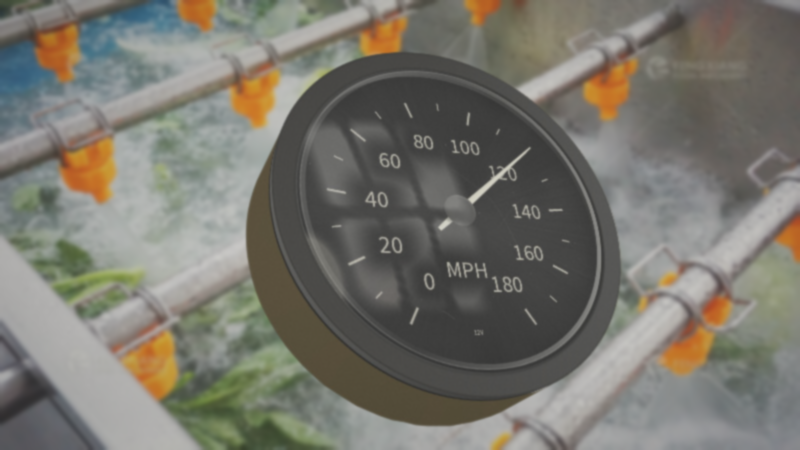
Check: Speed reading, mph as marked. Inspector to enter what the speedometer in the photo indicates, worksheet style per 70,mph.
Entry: 120,mph
